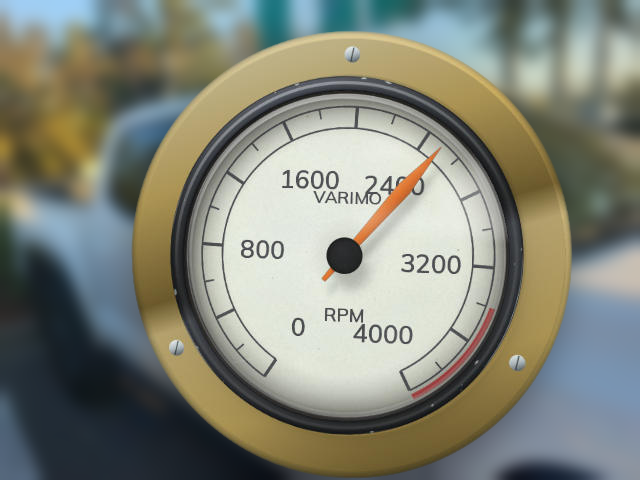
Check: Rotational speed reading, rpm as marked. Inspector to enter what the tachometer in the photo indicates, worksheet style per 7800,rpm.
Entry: 2500,rpm
